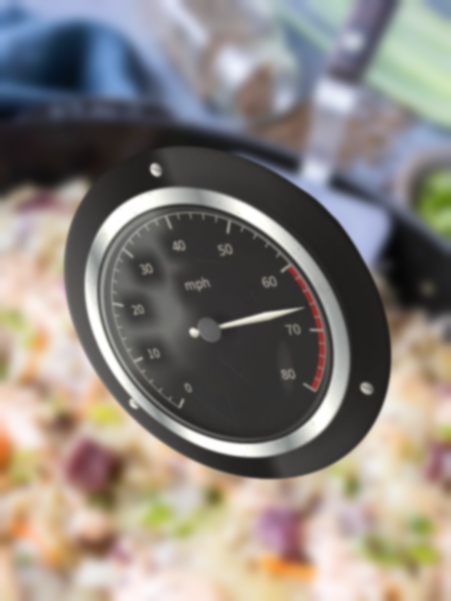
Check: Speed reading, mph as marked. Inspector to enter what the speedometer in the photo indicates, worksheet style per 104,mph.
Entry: 66,mph
